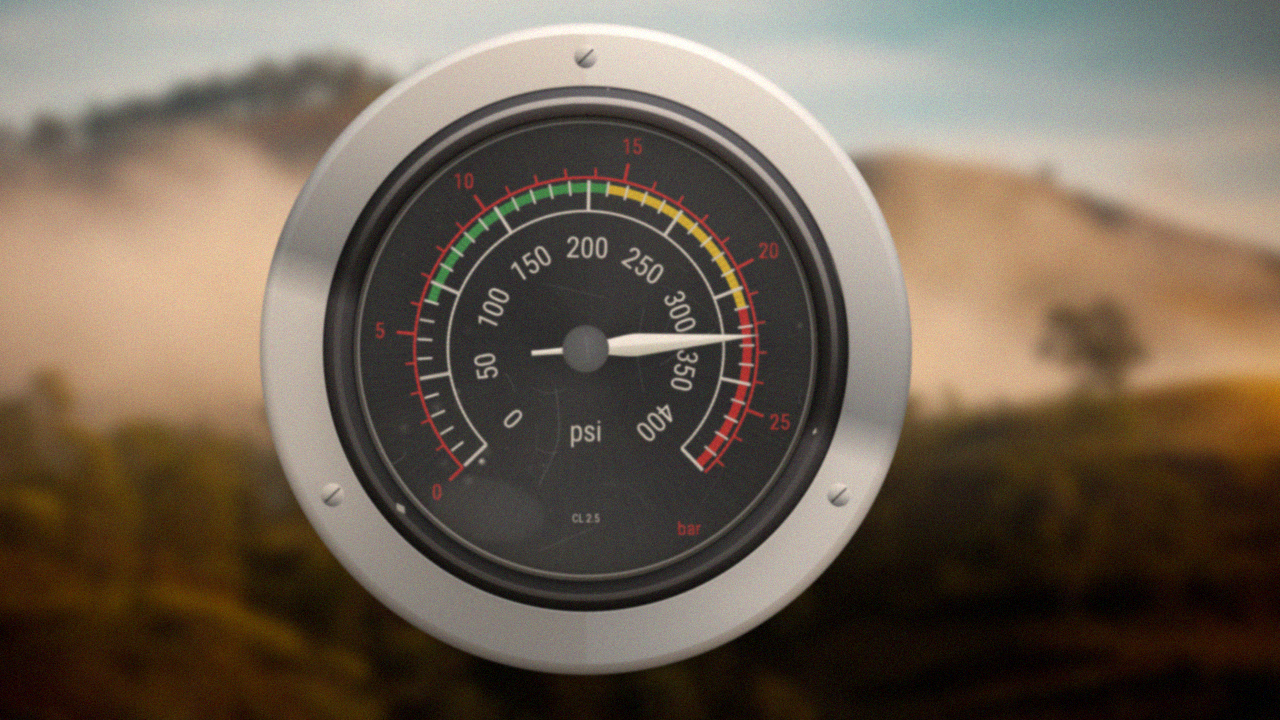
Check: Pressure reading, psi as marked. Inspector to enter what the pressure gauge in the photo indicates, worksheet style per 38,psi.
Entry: 325,psi
